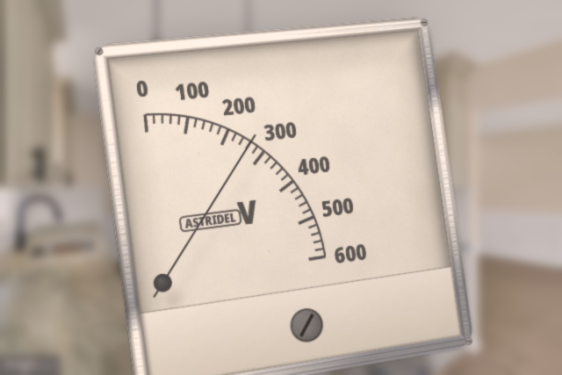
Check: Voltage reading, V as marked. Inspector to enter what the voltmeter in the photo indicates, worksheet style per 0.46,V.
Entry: 260,V
